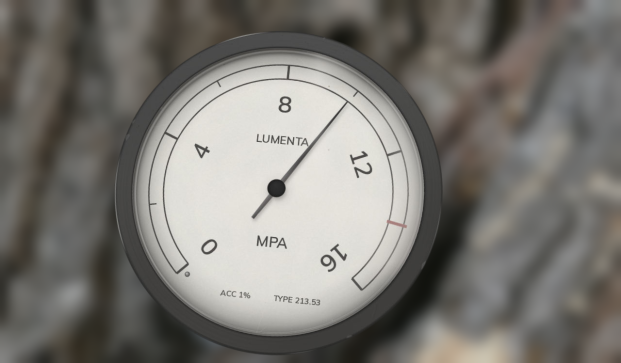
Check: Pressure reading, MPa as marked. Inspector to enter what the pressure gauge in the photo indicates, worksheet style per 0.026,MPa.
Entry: 10,MPa
